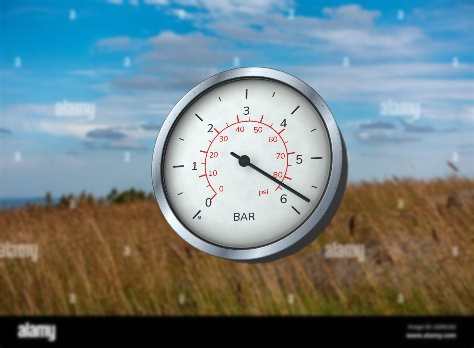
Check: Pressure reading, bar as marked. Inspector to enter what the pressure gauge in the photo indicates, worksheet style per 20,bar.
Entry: 5.75,bar
